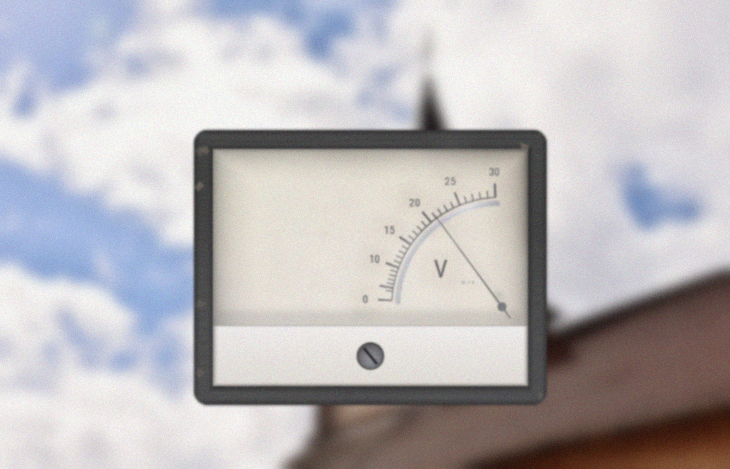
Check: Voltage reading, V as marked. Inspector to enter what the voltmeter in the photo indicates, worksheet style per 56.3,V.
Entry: 21,V
